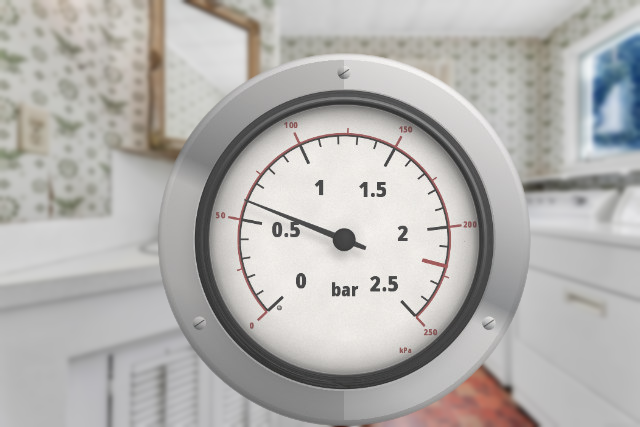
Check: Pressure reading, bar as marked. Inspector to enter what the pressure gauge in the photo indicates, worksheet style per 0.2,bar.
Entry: 0.6,bar
